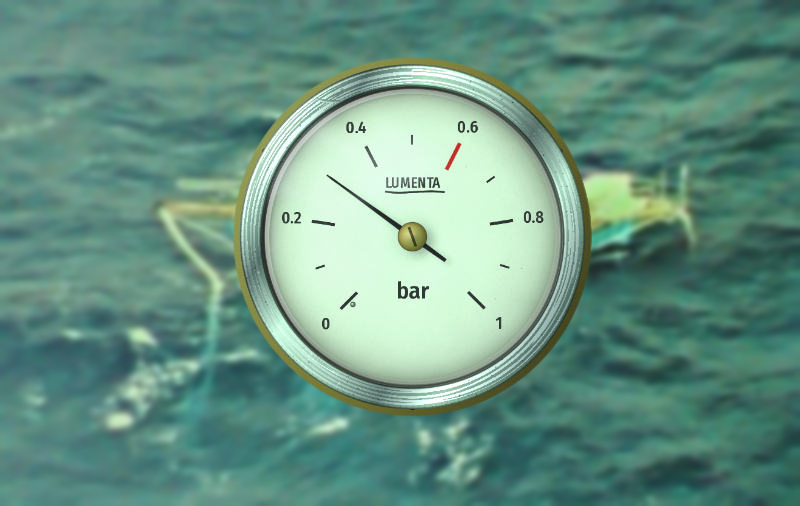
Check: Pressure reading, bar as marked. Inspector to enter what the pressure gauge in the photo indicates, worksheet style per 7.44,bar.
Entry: 0.3,bar
